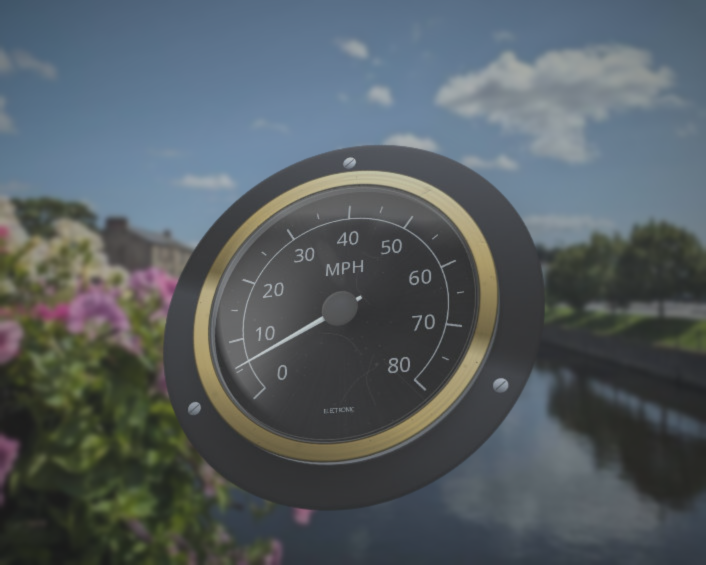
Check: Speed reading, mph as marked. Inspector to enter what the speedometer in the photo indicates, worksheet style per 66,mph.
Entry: 5,mph
